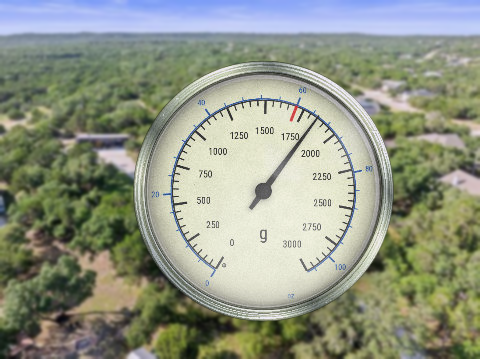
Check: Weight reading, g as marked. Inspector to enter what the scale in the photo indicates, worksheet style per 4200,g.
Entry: 1850,g
